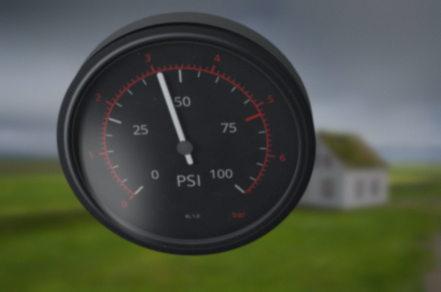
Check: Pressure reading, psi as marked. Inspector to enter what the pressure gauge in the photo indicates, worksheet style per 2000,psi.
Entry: 45,psi
